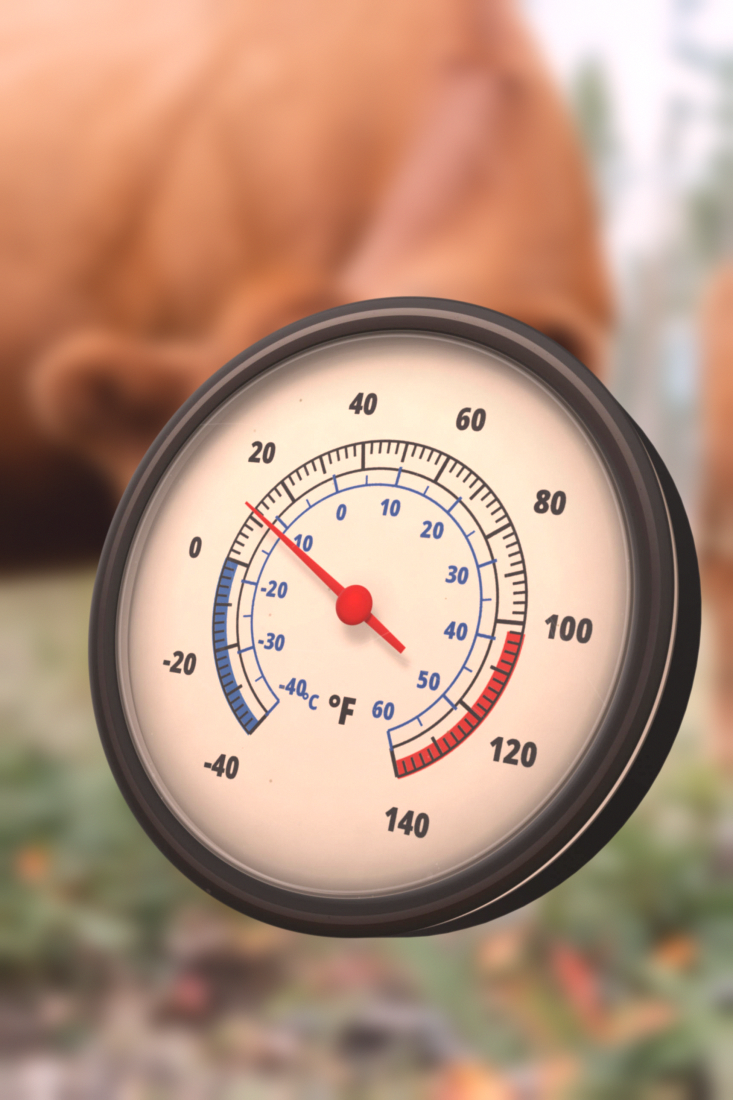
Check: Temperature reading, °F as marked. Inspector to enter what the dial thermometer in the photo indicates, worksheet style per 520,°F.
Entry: 12,°F
